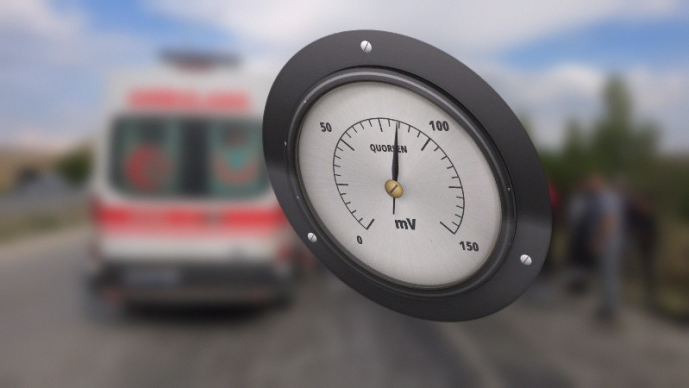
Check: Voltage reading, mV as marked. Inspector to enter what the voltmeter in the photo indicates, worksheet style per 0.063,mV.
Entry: 85,mV
